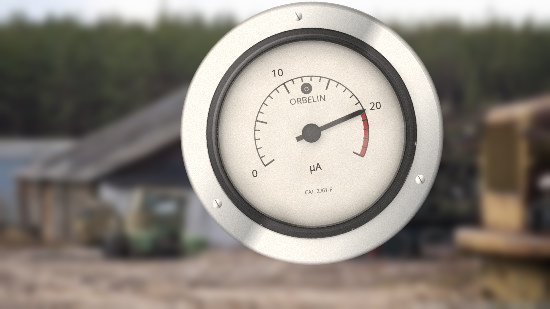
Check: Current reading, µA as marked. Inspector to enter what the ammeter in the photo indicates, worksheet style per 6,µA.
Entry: 20,µA
